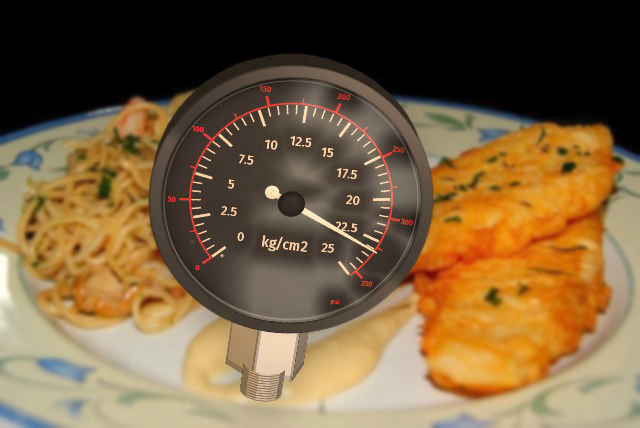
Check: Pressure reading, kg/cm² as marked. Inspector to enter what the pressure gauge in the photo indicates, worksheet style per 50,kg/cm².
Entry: 23,kg/cm²
